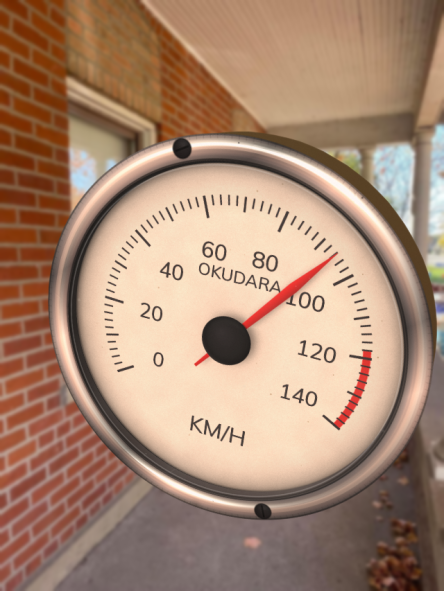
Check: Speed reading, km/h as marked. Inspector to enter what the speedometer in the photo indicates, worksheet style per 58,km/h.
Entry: 94,km/h
